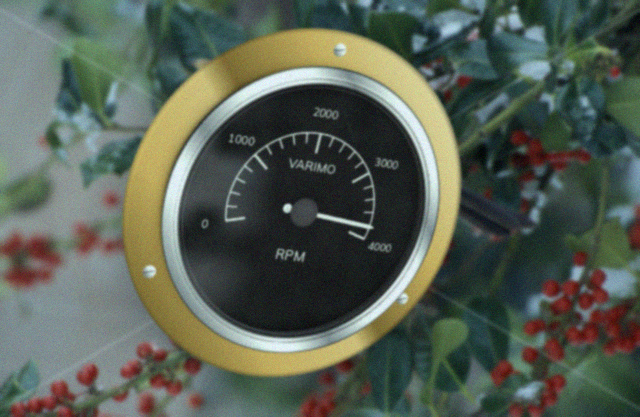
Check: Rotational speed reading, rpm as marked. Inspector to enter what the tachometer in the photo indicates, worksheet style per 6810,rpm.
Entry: 3800,rpm
